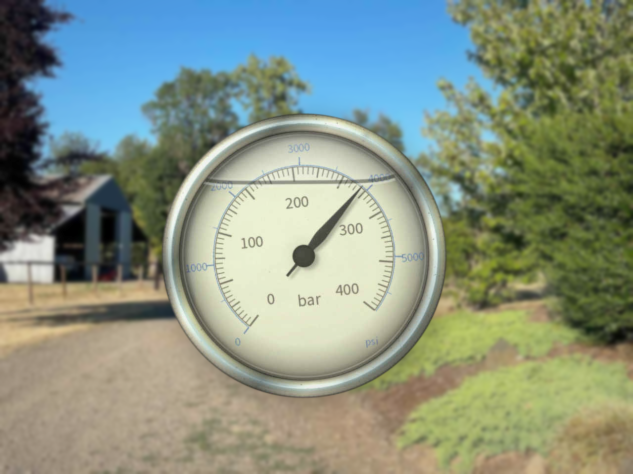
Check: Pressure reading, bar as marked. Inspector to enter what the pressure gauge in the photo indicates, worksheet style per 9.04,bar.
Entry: 270,bar
